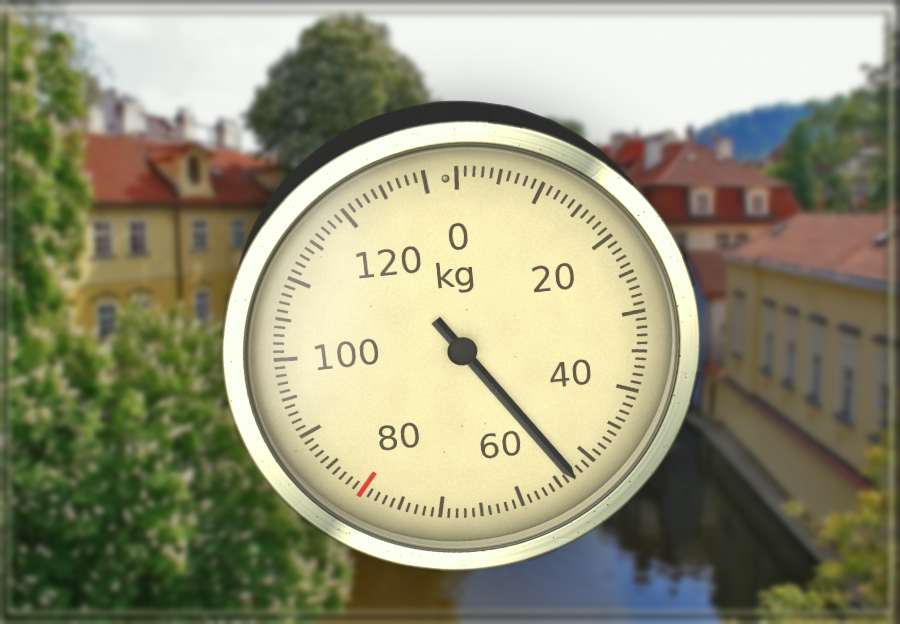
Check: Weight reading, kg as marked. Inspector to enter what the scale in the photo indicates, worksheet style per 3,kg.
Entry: 53,kg
